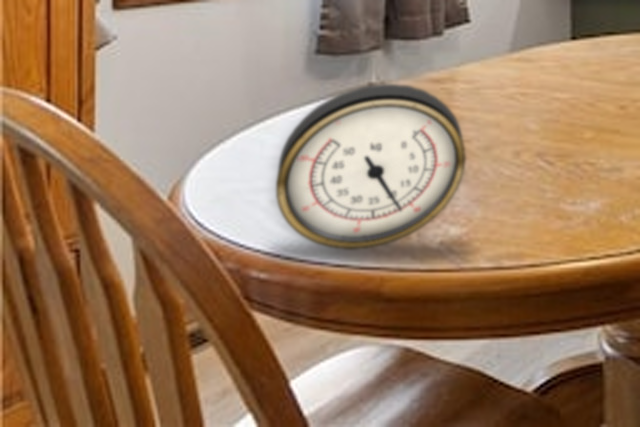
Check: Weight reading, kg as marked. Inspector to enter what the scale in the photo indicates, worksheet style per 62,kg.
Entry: 20,kg
